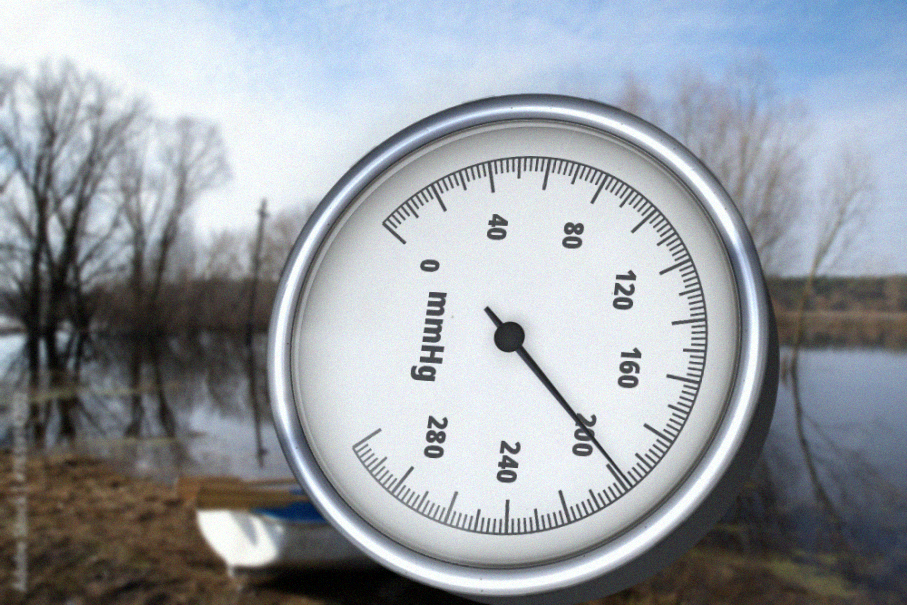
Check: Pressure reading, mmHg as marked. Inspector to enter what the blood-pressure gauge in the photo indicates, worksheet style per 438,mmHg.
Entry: 198,mmHg
